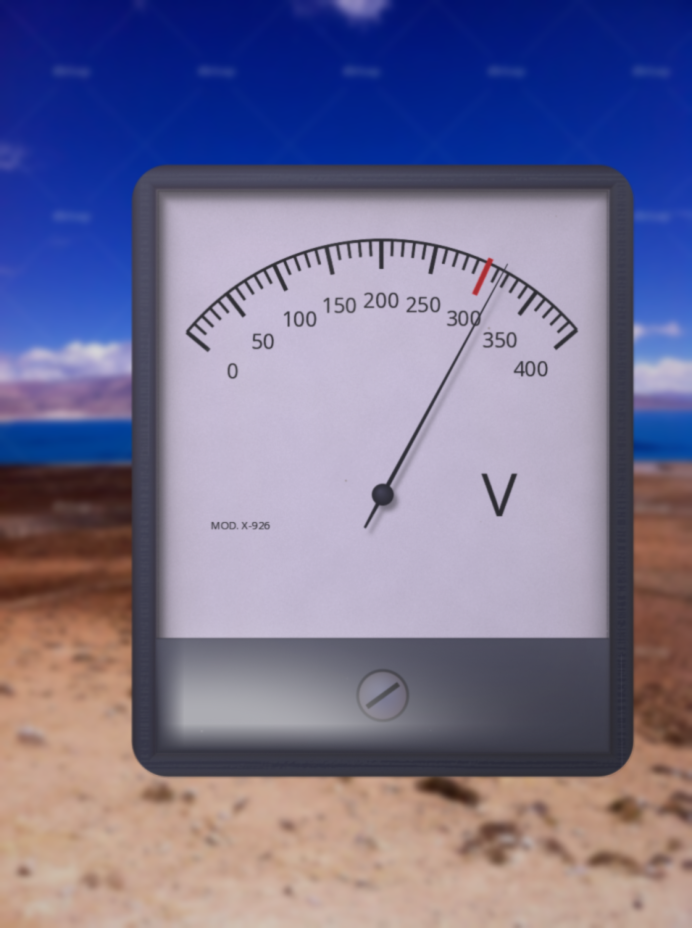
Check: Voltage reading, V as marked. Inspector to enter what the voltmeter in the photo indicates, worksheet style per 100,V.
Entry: 315,V
